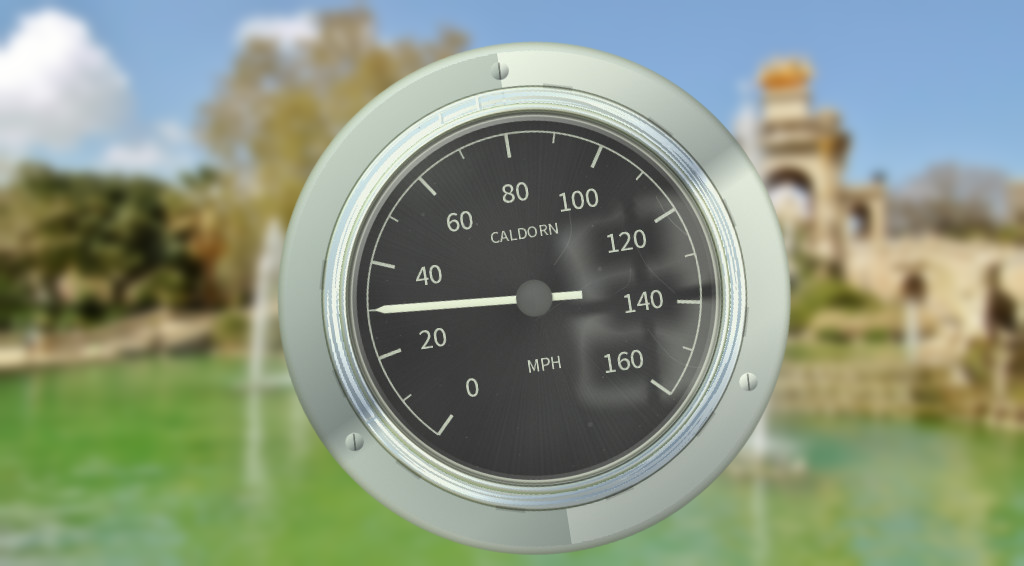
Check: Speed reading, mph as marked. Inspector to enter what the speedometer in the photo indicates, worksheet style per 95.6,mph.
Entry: 30,mph
